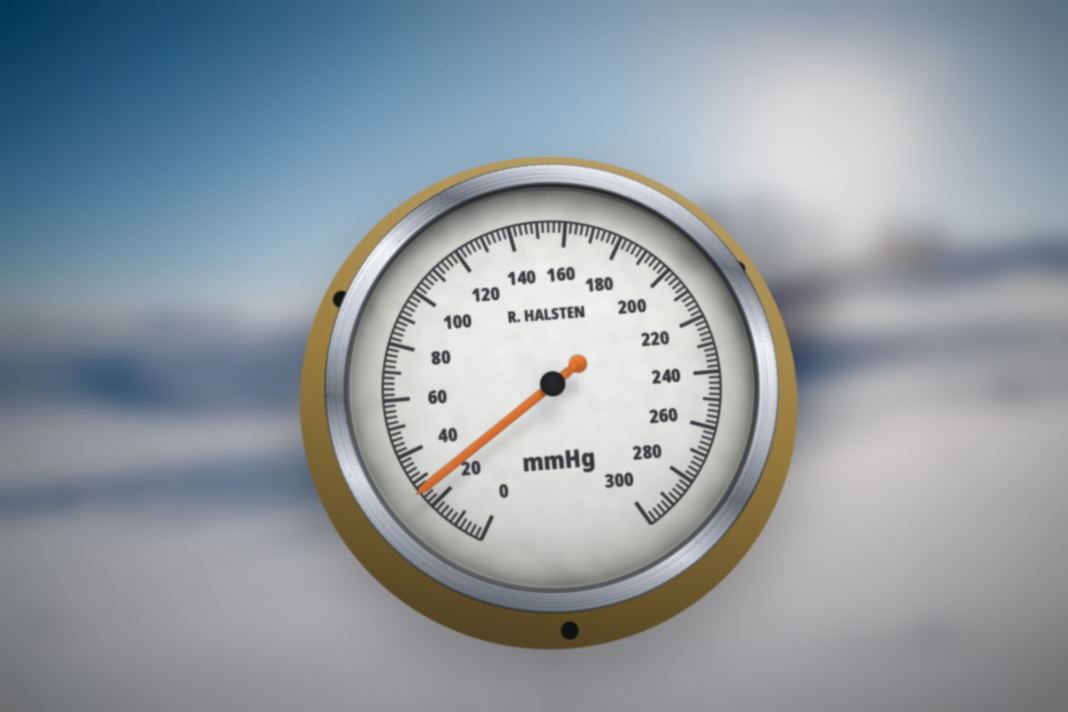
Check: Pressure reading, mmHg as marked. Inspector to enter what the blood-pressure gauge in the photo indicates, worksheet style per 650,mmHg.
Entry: 26,mmHg
